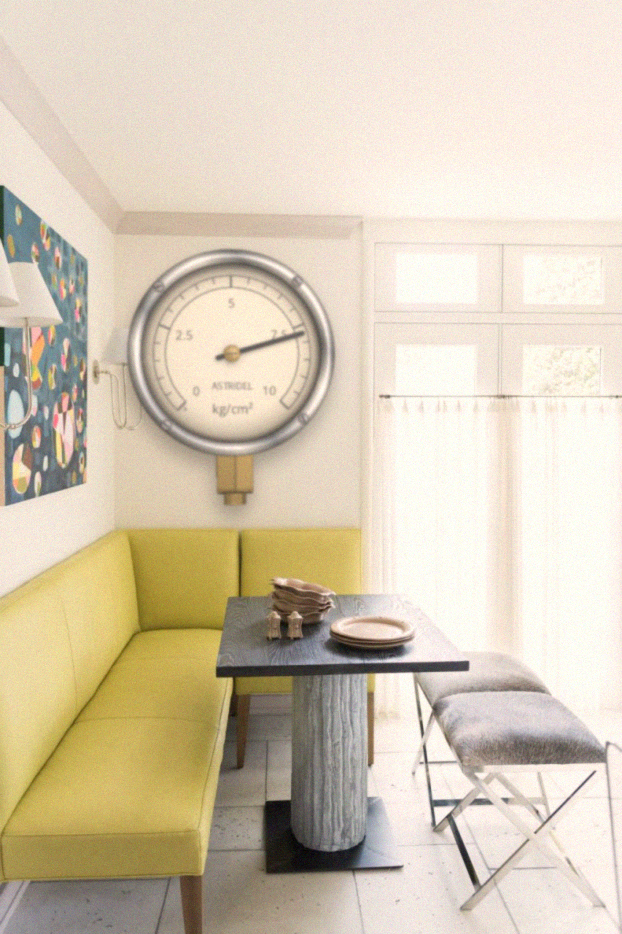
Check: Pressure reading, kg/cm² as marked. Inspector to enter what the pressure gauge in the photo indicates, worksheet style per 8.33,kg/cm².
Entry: 7.75,kg/cm²
